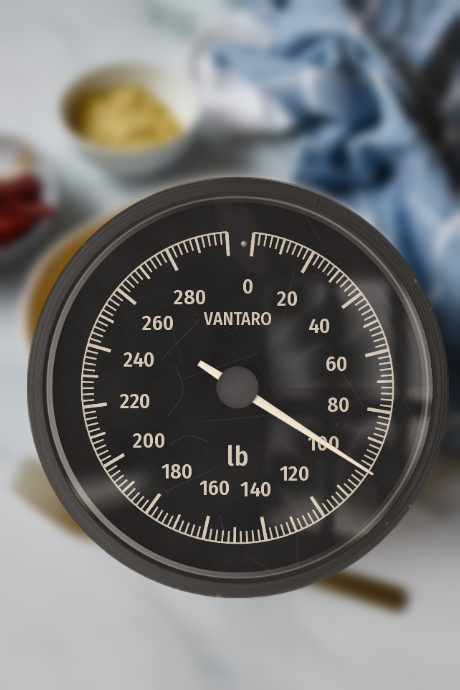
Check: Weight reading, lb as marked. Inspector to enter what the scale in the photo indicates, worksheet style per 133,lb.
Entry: 100,lb
